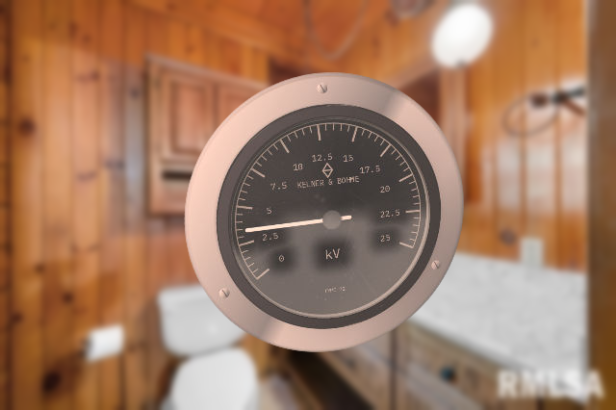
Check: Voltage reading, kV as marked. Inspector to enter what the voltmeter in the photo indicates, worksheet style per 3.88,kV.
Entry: 3.5,kV
